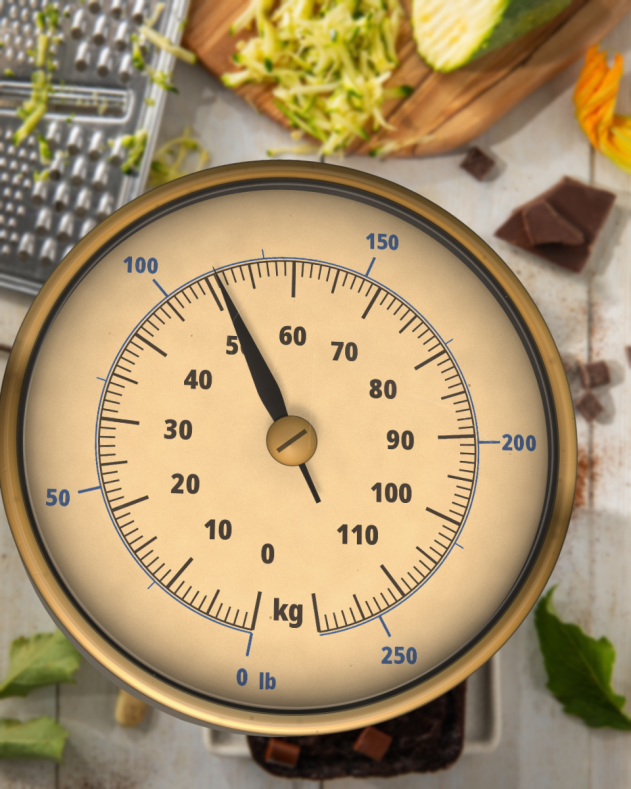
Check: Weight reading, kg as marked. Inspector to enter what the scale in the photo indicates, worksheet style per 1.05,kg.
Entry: 51,kg
